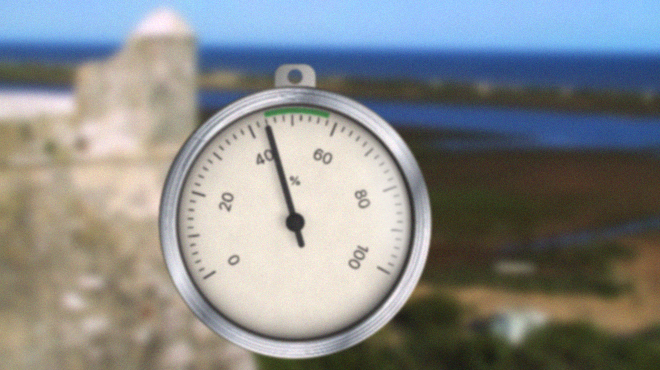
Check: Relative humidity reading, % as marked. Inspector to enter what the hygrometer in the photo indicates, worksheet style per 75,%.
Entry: 44,%
